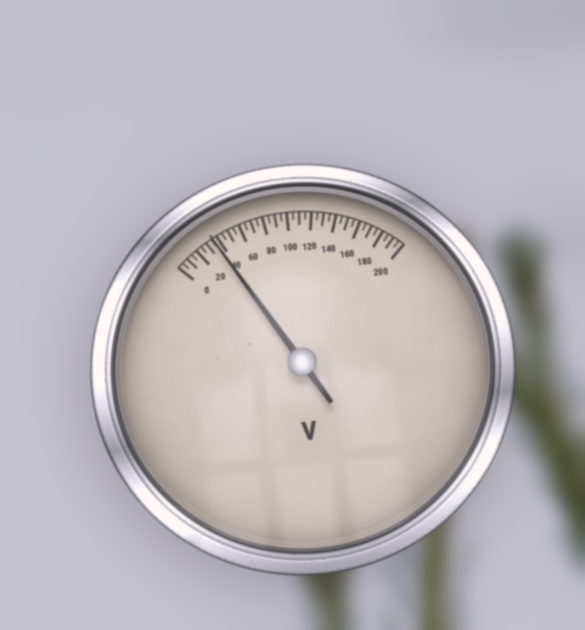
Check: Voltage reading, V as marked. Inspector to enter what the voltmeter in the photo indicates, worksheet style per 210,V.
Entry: 35,V
